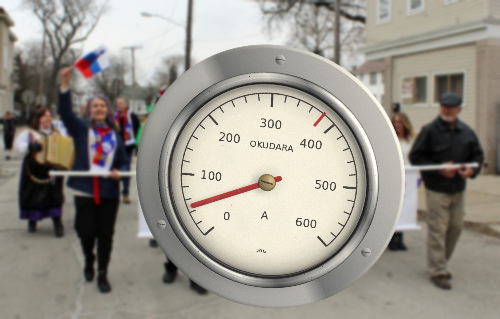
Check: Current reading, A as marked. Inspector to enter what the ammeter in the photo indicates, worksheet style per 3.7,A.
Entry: 50,A
